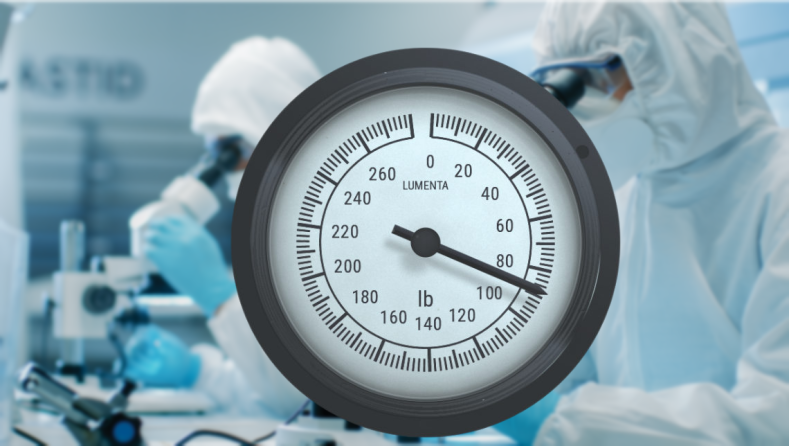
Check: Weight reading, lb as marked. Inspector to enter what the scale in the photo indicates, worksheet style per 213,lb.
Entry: 88,lb
